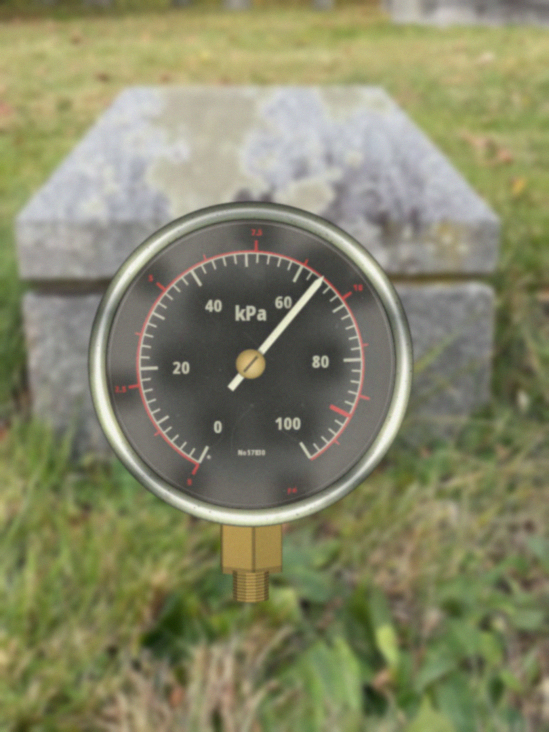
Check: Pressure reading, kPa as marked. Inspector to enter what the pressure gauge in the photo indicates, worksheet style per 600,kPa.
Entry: 64,kPa
